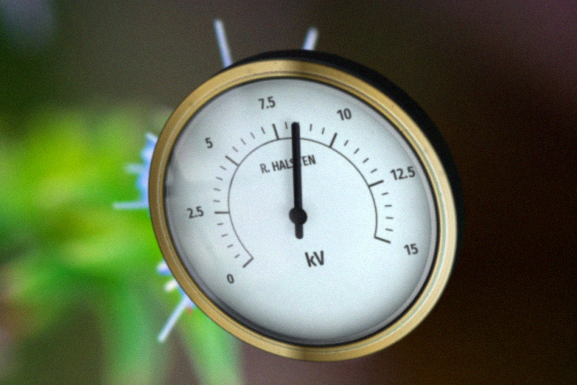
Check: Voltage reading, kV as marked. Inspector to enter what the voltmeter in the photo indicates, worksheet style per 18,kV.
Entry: 8.5,kV
